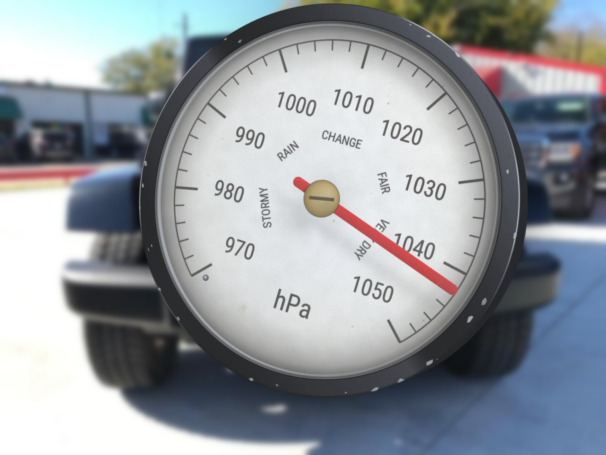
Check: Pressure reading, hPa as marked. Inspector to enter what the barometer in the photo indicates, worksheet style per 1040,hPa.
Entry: 1042,hPa
